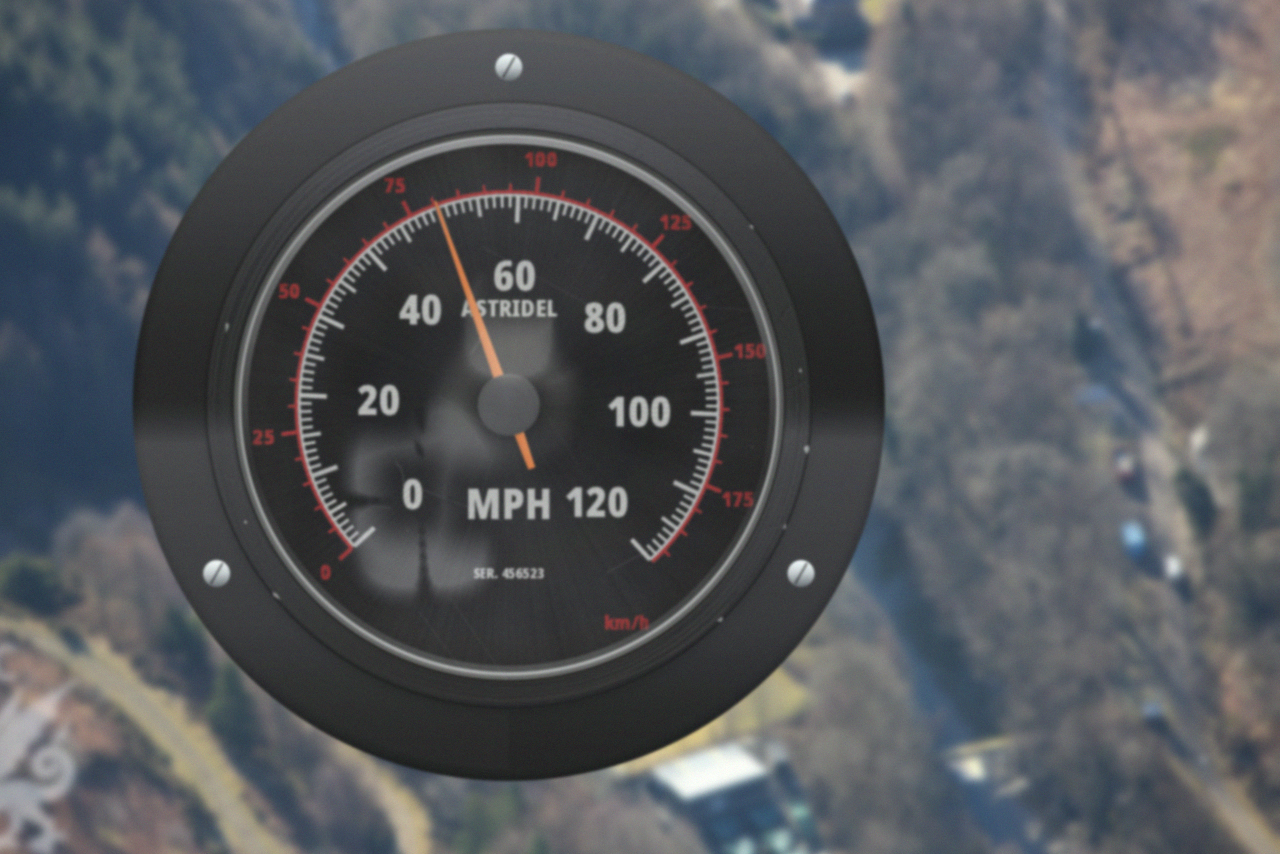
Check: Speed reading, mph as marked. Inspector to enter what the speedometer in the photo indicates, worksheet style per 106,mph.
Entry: 50,mph
